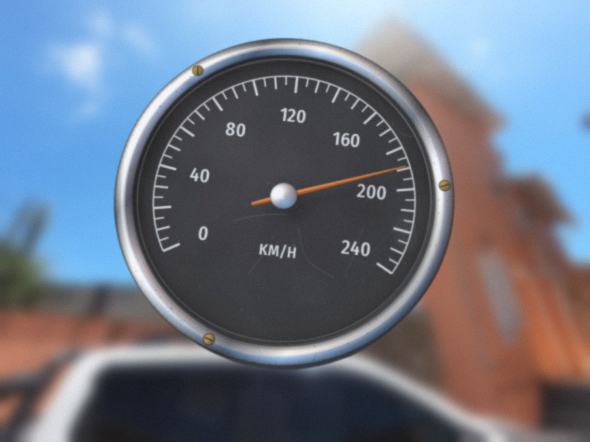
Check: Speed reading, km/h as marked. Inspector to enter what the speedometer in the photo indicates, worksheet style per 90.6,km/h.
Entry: 190,km/h
